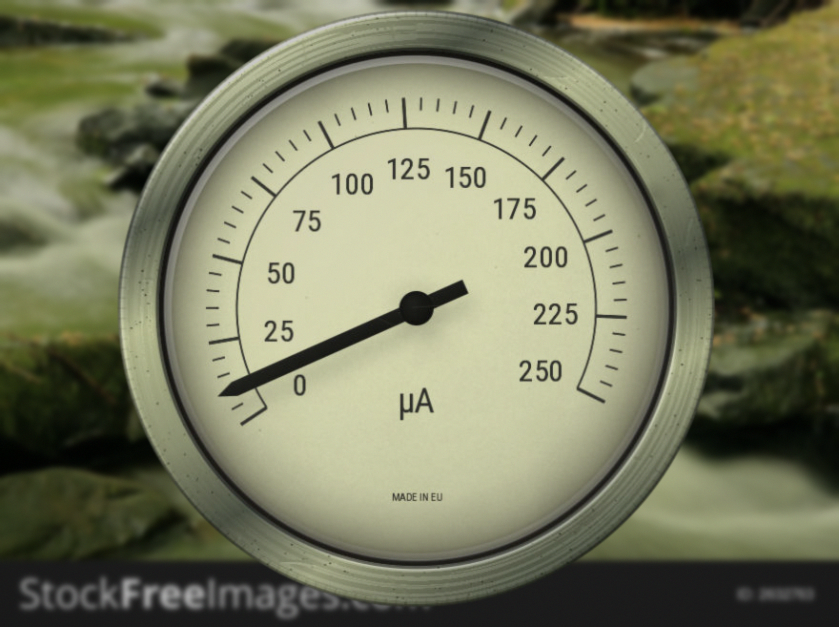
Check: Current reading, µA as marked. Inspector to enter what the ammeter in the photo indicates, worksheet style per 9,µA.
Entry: 10,µA
